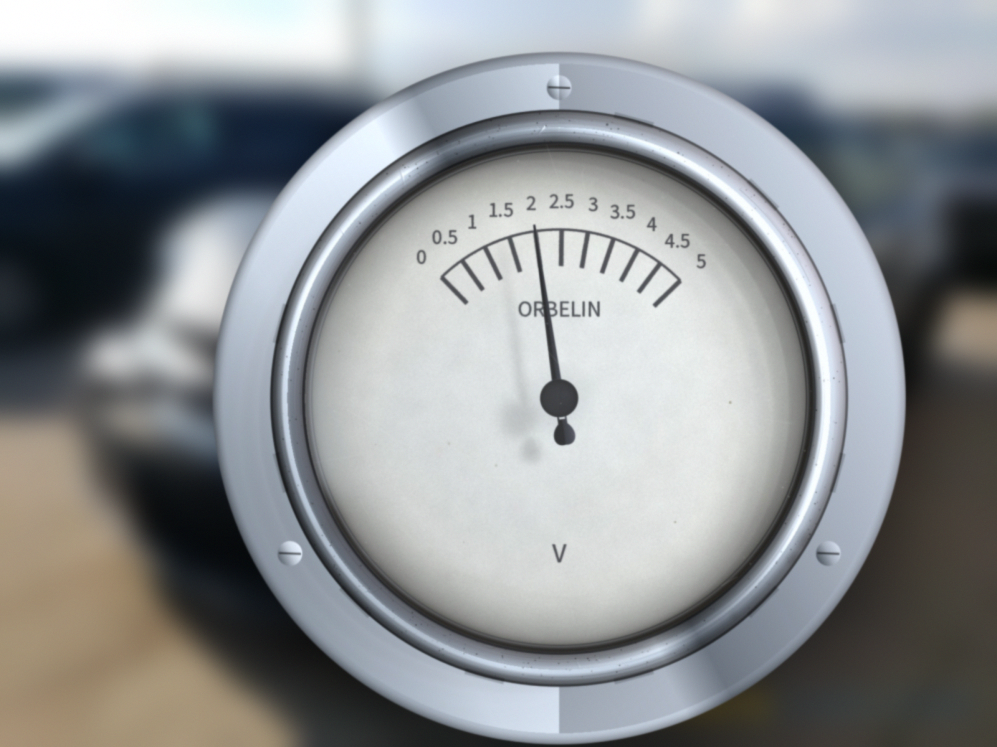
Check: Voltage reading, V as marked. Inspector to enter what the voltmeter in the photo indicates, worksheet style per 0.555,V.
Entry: 2,V
